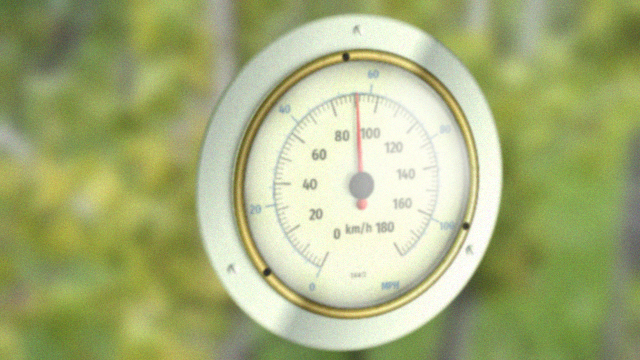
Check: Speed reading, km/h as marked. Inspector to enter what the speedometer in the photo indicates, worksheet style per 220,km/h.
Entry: 90,km/h
